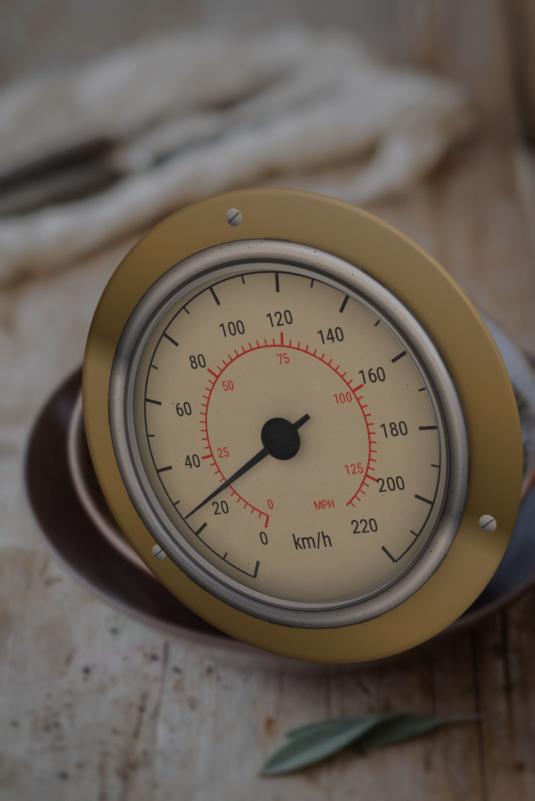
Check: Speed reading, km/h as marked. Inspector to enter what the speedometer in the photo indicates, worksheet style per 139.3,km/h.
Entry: 25,km/h
